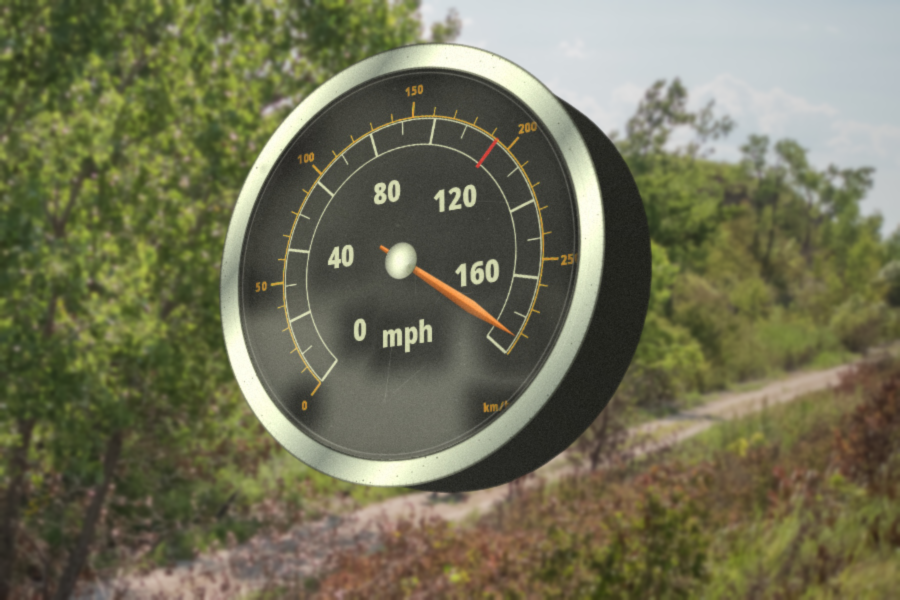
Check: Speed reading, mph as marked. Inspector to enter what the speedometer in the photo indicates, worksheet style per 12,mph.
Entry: 175,mph
